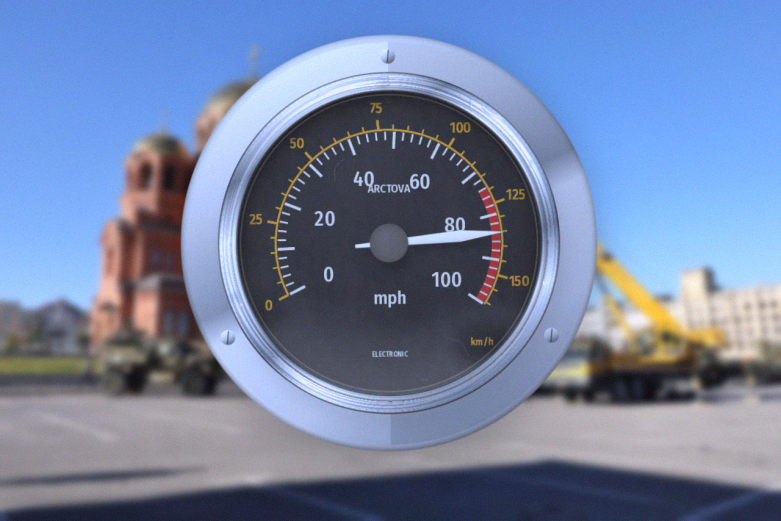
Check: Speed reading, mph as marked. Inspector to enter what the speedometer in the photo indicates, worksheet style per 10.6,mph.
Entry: 84,mph
